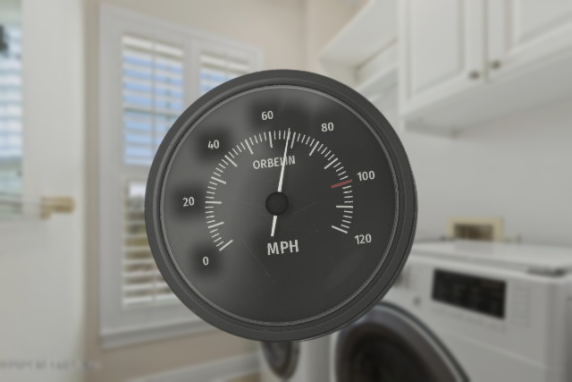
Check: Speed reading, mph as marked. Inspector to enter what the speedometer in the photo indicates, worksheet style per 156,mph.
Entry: 68,mph
